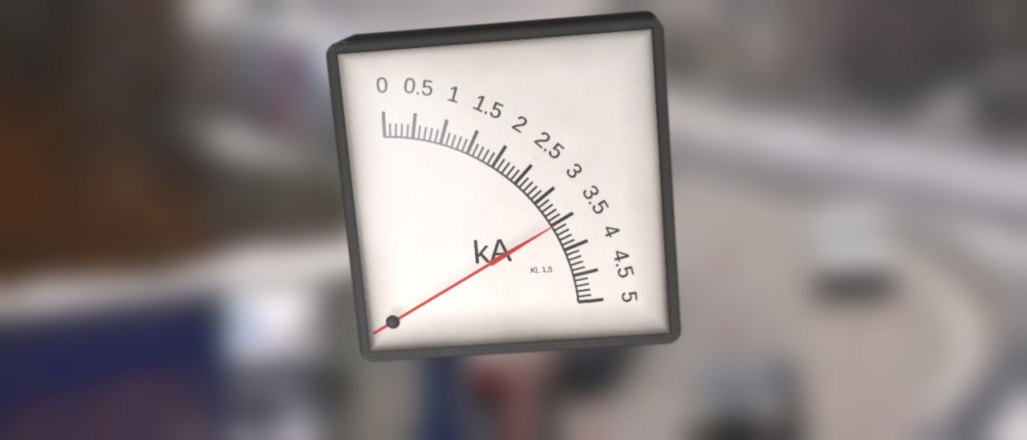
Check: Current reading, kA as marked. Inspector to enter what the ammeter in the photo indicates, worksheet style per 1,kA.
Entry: 3.5,kA
